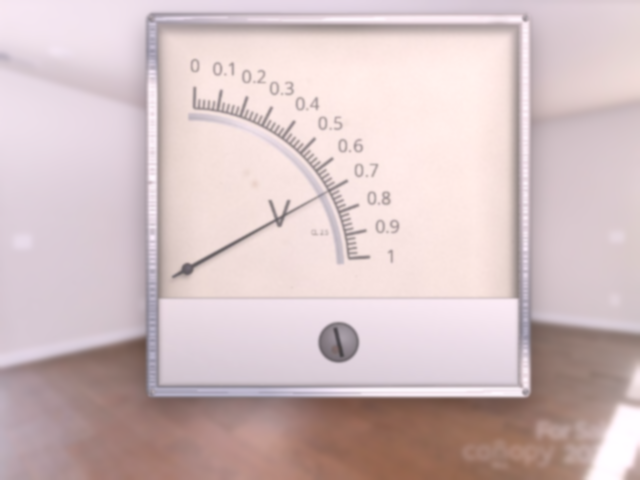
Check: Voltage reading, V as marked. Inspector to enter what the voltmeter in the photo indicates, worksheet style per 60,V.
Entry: 0.7,V
